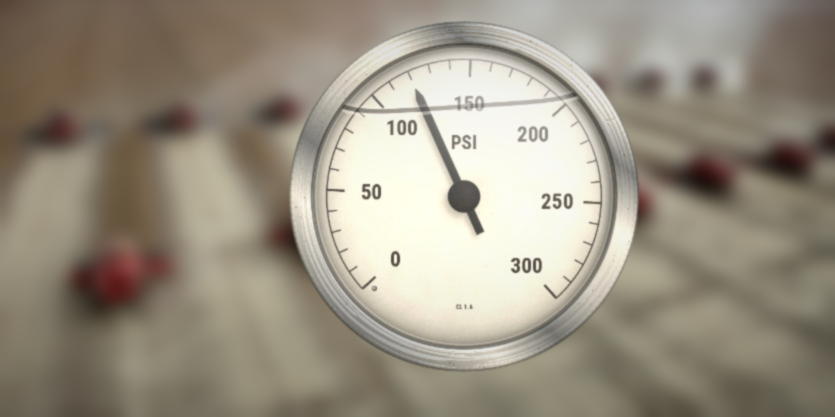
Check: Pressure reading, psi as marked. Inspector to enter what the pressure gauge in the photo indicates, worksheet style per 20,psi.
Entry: 120,psi
